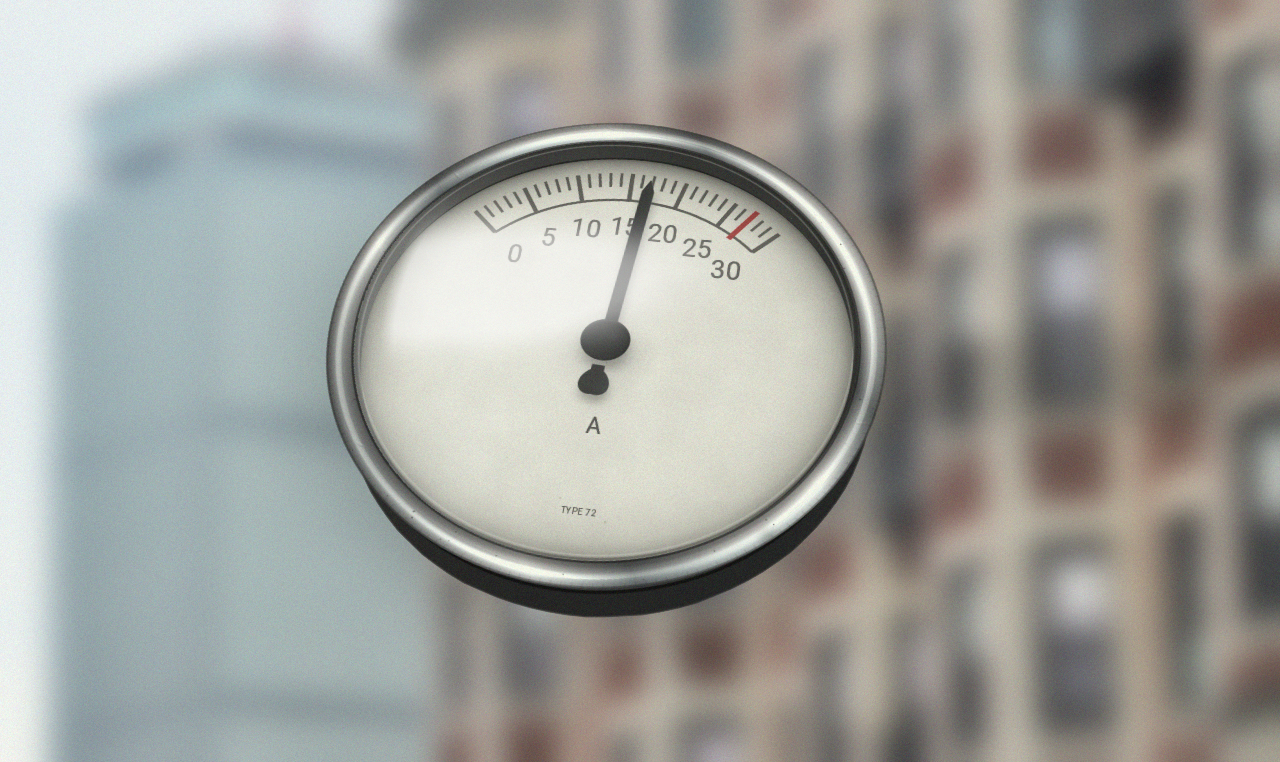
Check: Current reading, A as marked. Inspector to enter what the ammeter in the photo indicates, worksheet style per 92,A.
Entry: 17,A
